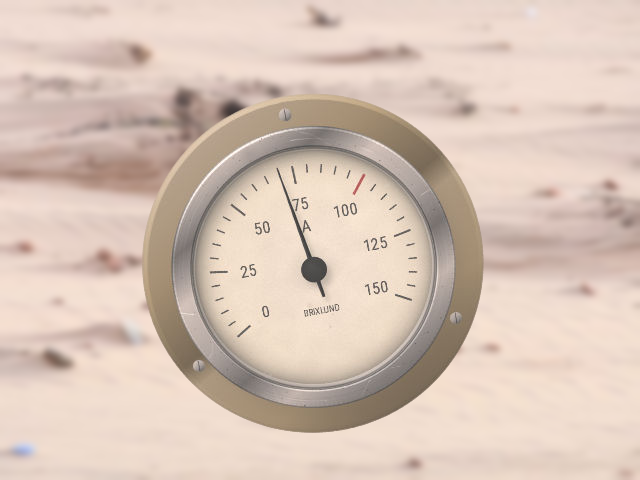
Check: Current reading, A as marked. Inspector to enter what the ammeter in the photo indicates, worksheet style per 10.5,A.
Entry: 70,A
